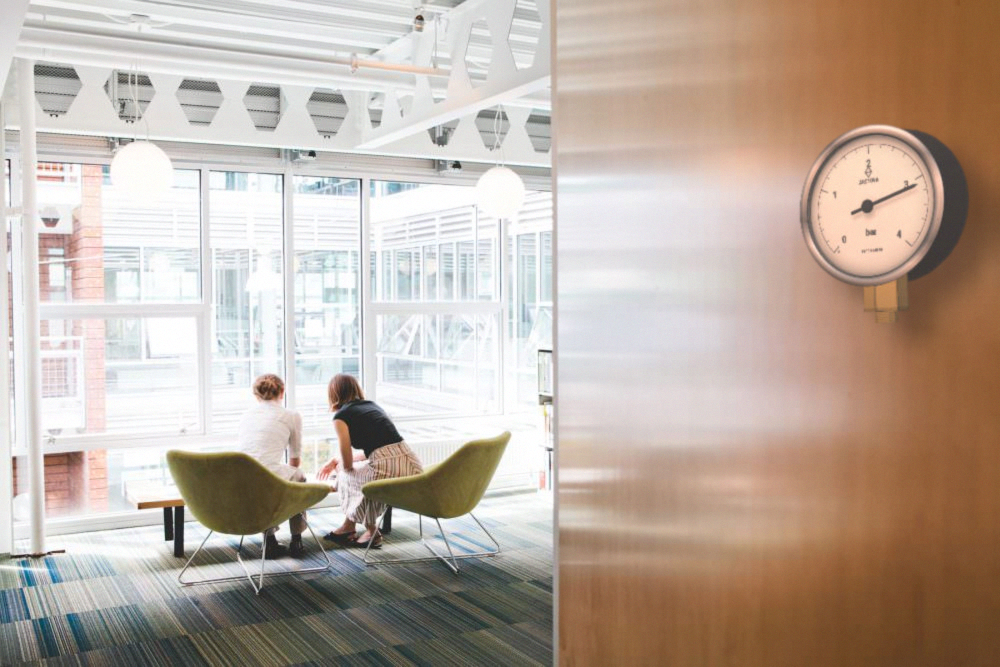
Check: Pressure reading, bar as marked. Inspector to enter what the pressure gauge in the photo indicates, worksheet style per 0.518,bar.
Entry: 3.1,bar
